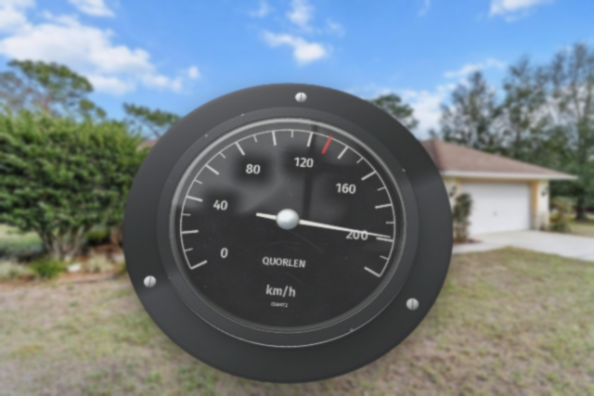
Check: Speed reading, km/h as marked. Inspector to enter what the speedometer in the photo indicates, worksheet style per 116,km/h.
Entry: 200,km/h
